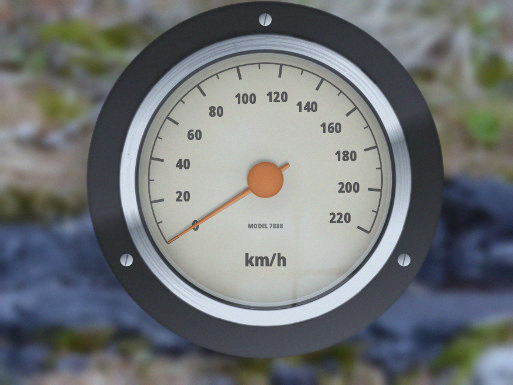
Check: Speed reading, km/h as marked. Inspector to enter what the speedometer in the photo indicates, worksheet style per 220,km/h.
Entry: 0,km/h
